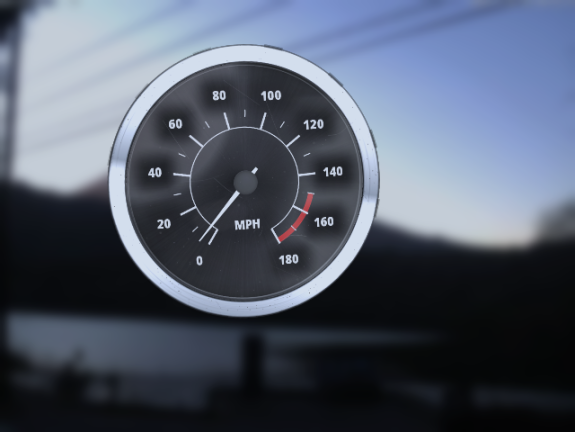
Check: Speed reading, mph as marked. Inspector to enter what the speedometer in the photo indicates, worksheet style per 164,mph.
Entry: 5,mph
